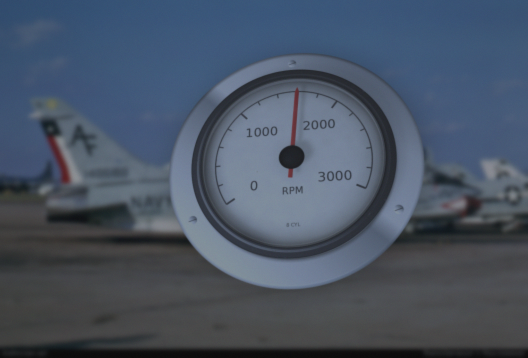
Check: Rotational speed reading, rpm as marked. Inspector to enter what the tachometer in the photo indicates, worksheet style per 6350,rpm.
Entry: 1600,rpm
